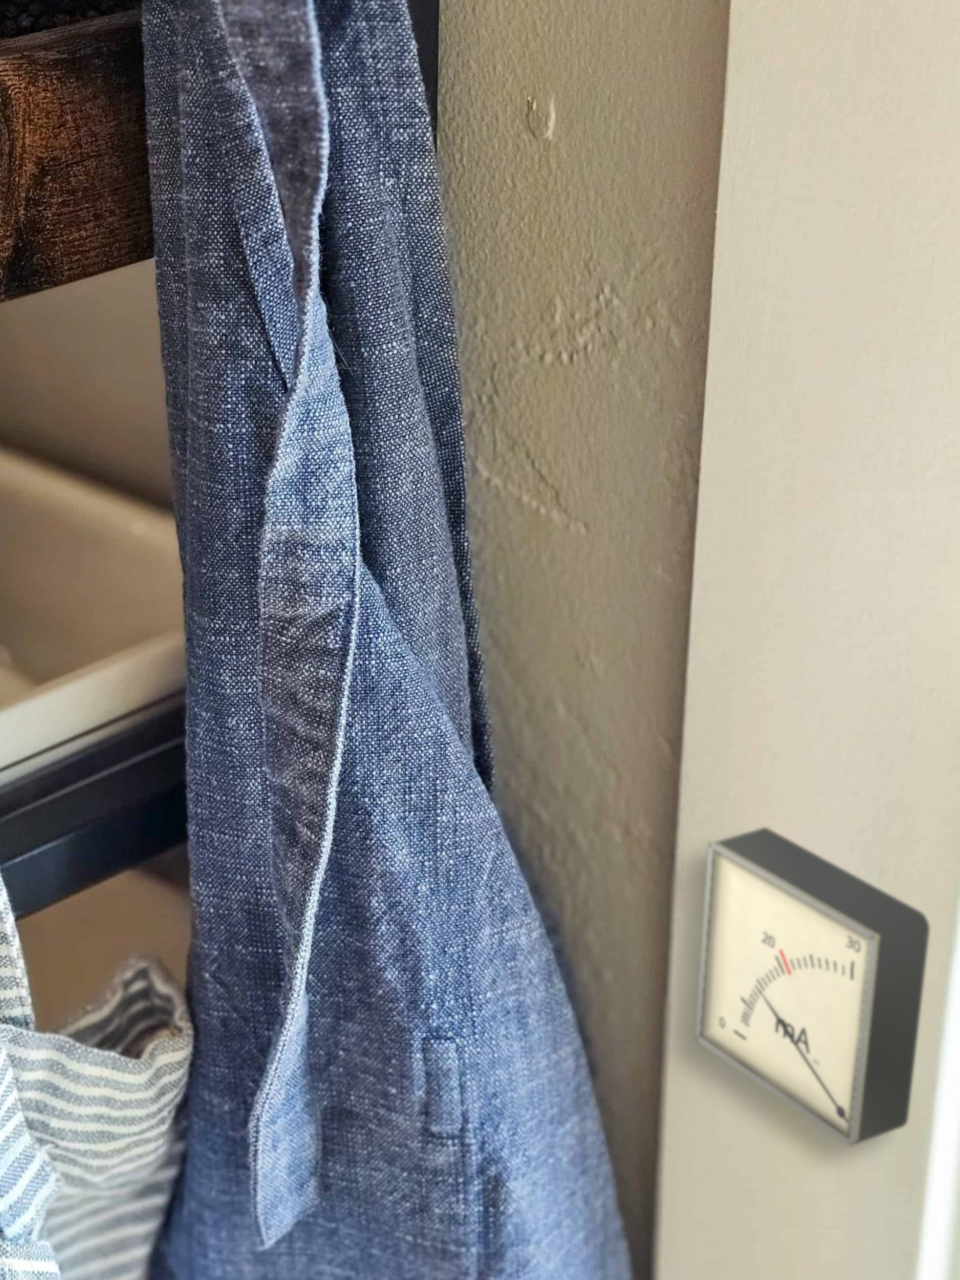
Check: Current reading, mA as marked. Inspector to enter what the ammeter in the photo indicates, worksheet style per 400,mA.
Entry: 15,mA
